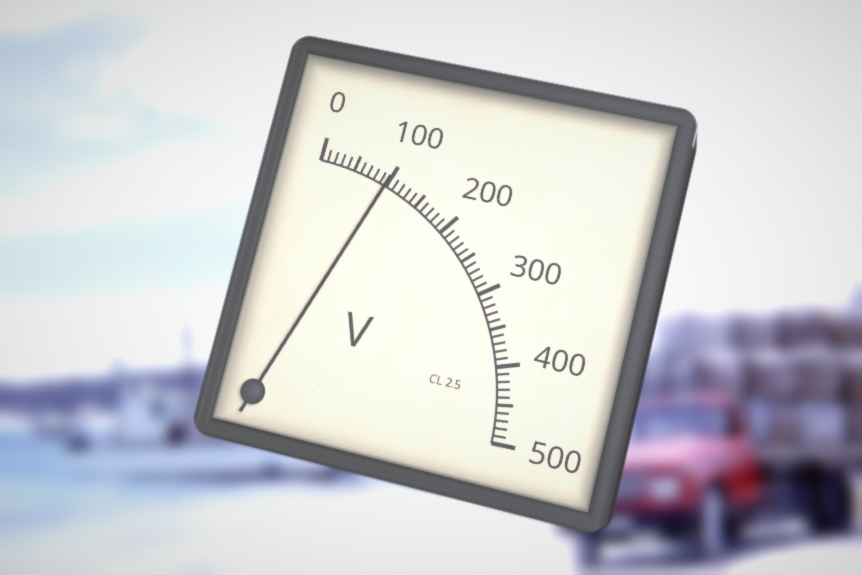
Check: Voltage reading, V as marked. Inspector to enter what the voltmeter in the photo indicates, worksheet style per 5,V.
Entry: 100,V
